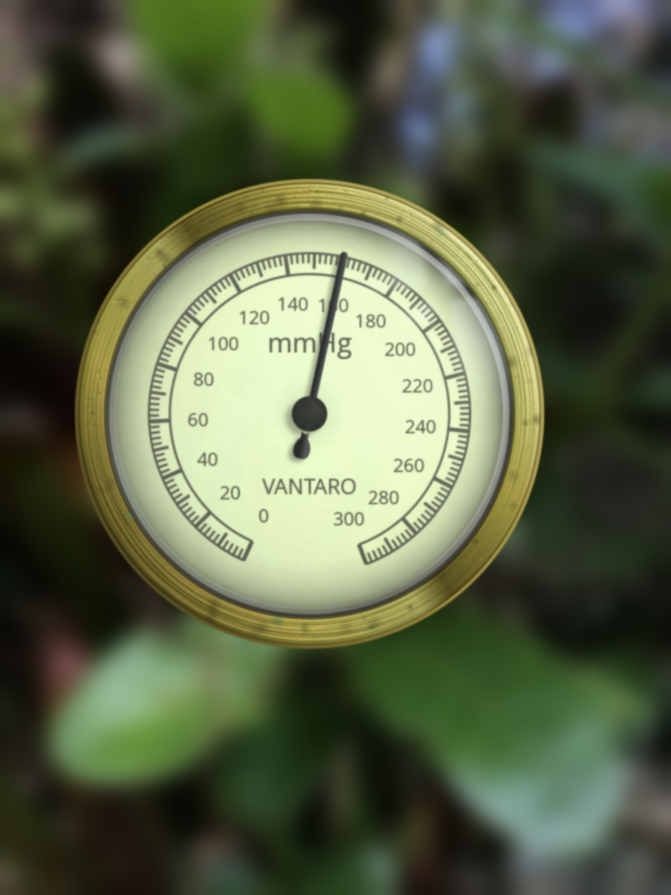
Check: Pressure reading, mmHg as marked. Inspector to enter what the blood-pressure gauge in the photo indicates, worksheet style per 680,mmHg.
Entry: 160,mmHg
